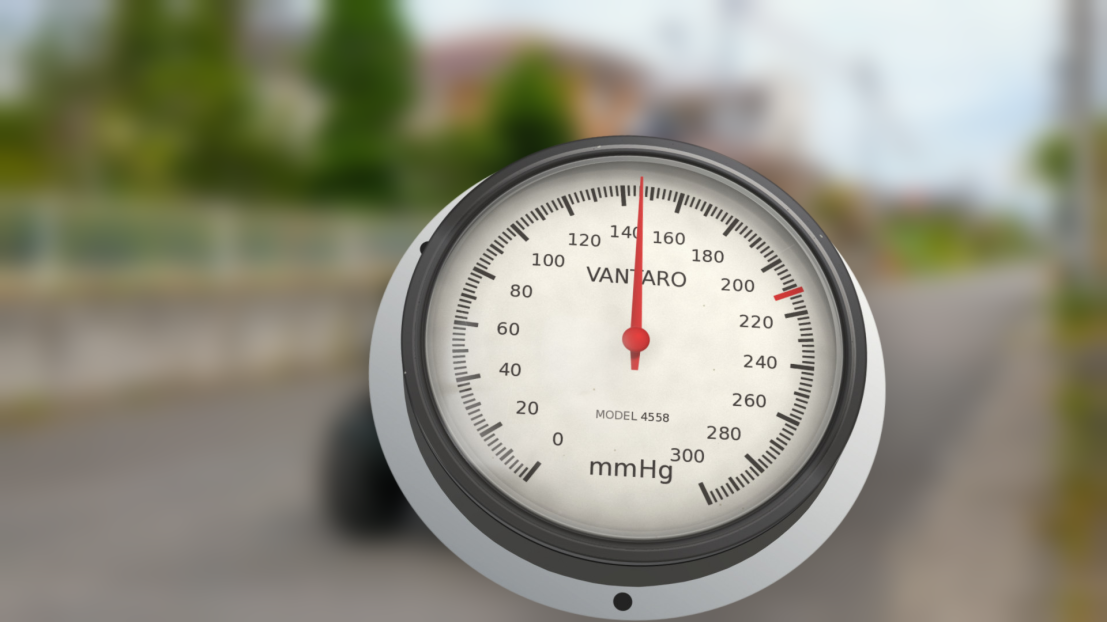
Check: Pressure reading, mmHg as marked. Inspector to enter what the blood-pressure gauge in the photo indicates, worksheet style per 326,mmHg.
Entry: 146,mmHg
